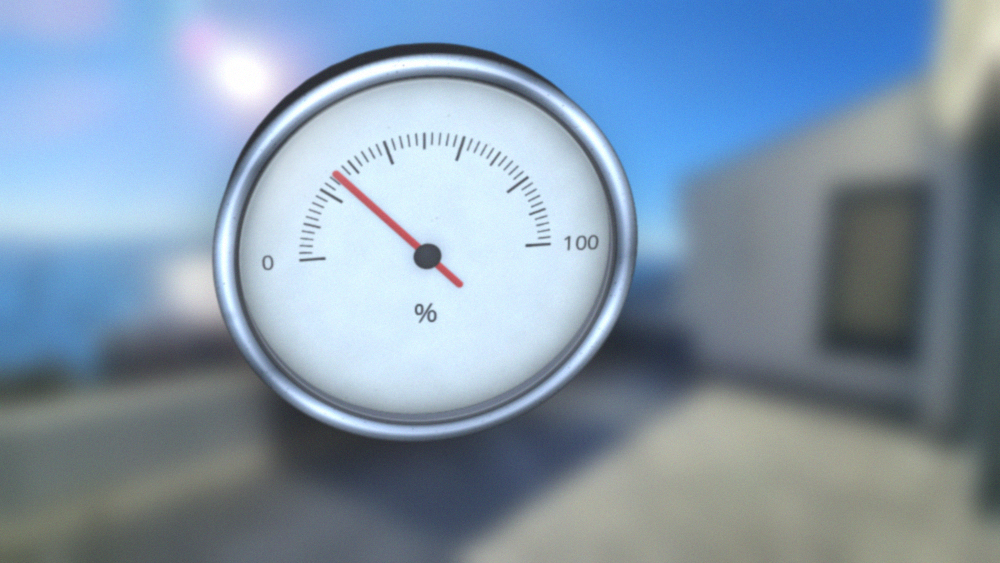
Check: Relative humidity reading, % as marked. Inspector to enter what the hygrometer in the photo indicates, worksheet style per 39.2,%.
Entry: 26,%
